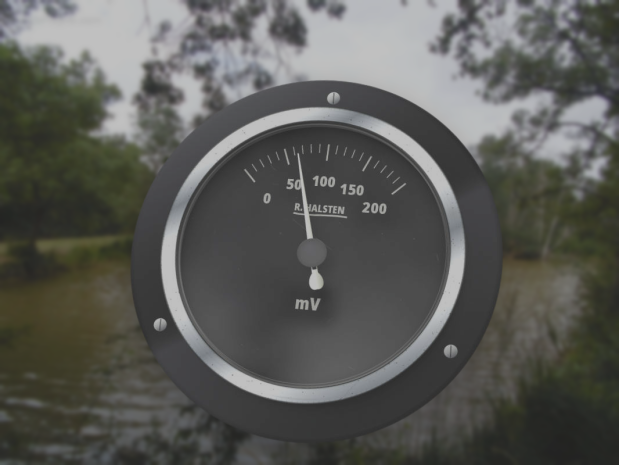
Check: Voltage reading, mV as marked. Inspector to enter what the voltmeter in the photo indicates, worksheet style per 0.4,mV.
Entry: 65,mV
